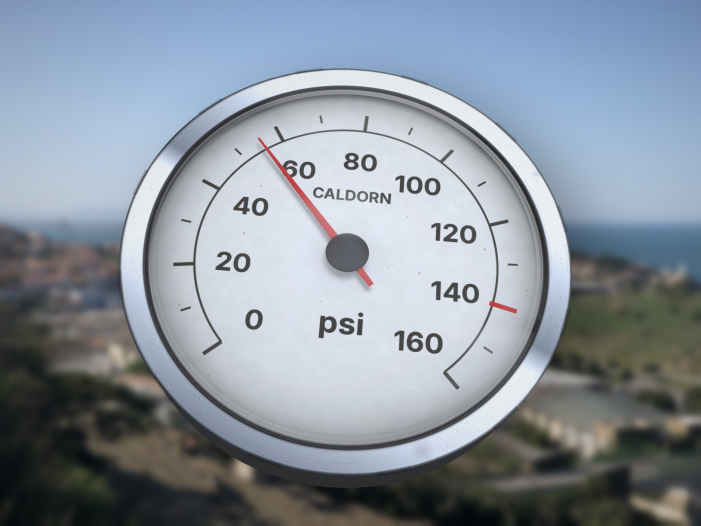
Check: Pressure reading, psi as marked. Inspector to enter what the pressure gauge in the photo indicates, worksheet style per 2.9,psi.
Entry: 55,psi
